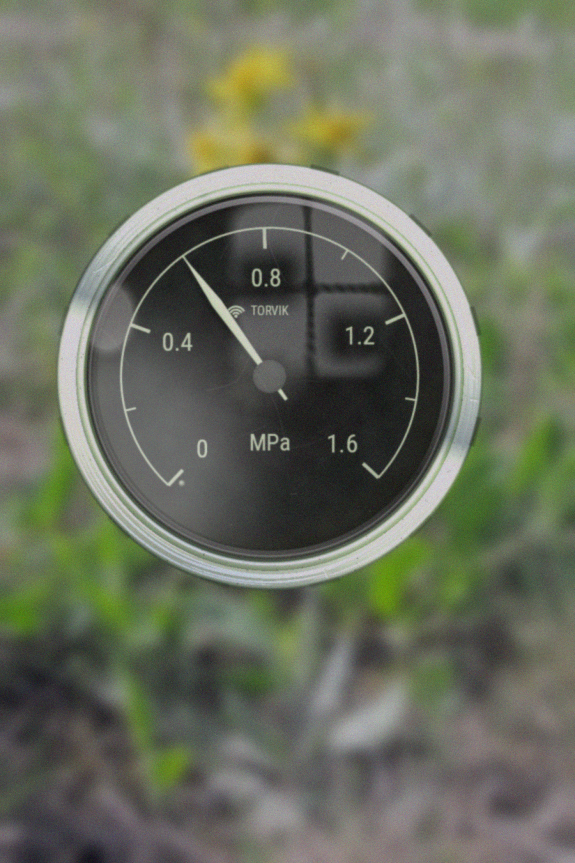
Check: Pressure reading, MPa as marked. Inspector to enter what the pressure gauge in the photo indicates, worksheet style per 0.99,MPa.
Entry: 0.6,MPa
